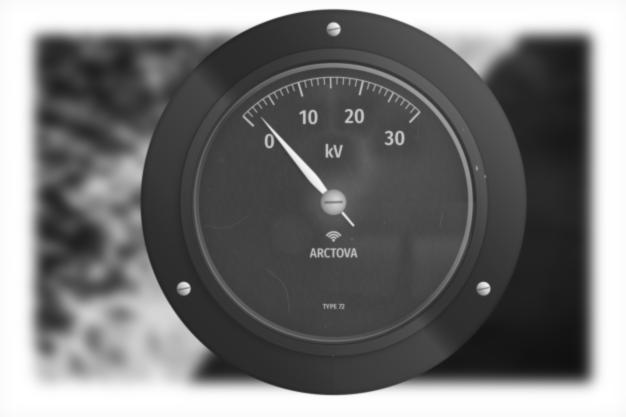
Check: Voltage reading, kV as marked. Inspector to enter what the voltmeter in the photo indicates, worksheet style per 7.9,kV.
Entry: 2,kV
